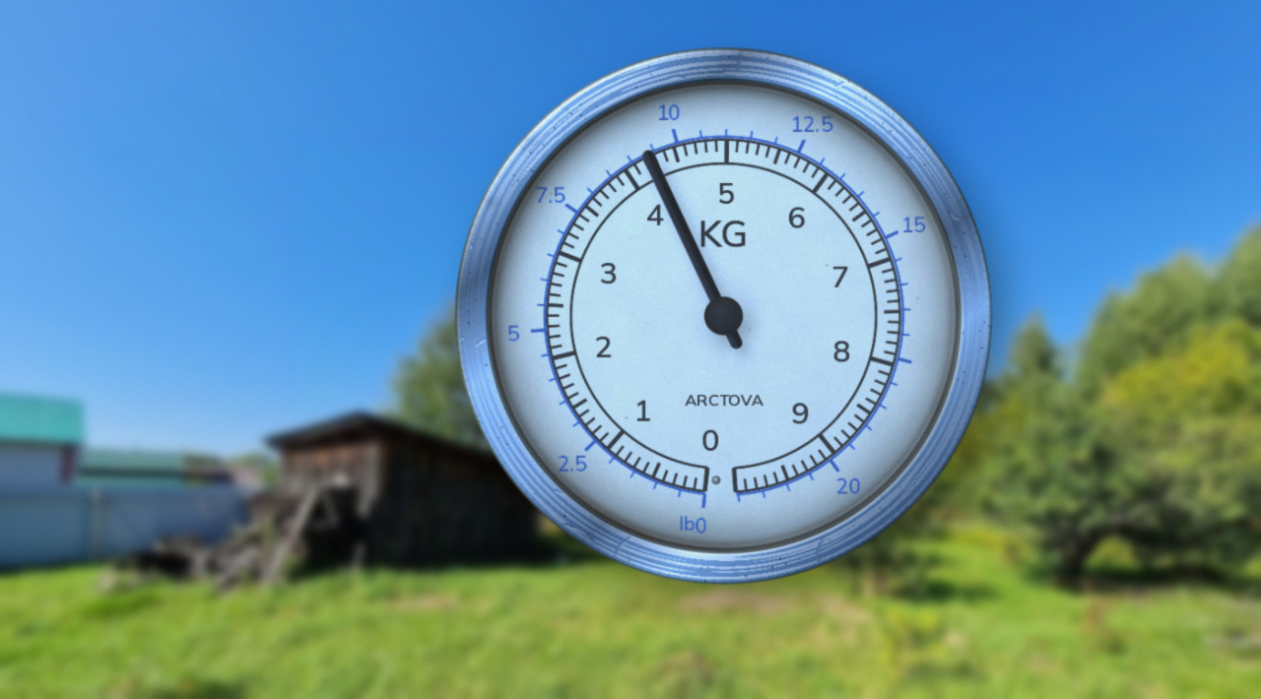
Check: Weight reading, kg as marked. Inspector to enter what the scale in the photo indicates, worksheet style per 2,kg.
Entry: 4.25,kg
